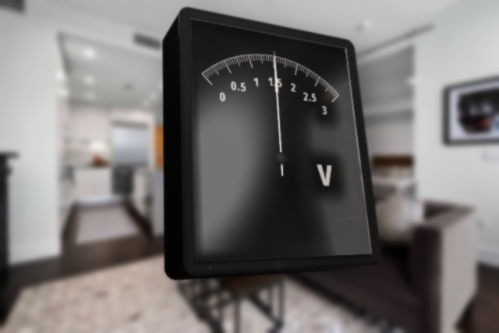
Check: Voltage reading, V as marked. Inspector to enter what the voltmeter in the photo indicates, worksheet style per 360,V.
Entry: 1.5,V
